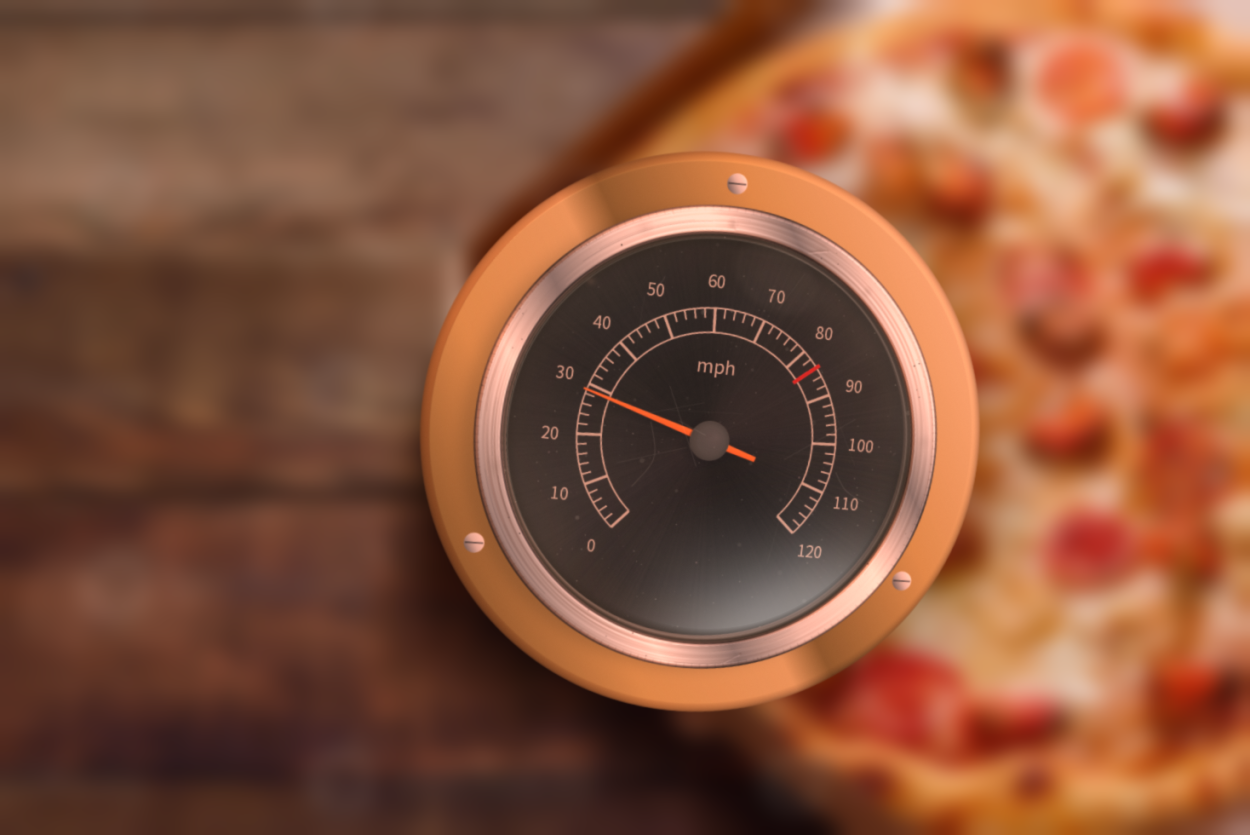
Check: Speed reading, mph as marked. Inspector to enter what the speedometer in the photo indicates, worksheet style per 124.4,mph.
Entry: 29,mph
